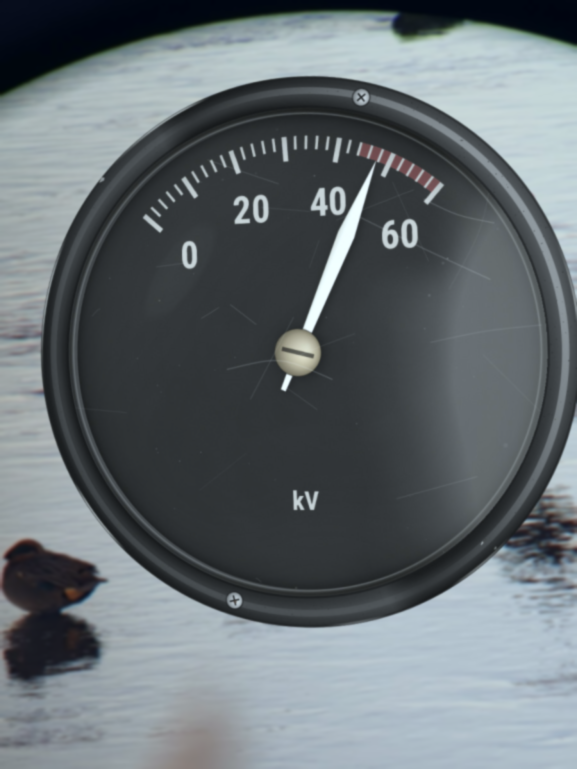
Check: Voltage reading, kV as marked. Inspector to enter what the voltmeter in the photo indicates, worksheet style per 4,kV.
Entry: 48,kV
